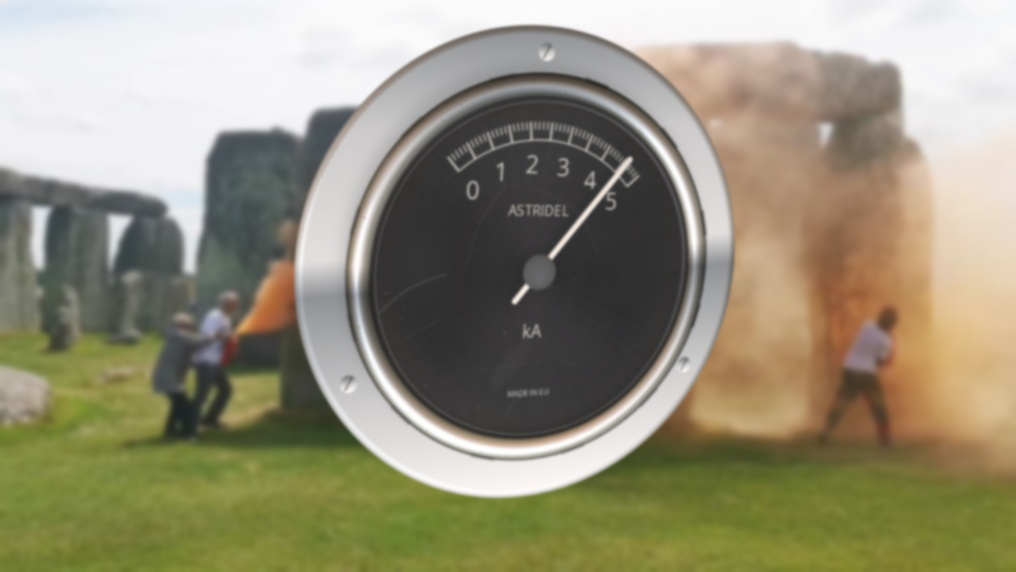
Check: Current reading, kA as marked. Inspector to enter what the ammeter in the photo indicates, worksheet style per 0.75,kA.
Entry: 4.5,kA
